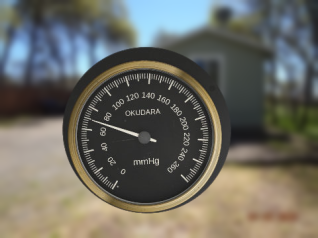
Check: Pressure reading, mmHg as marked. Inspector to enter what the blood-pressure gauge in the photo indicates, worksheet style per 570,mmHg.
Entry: 70,mmHg
